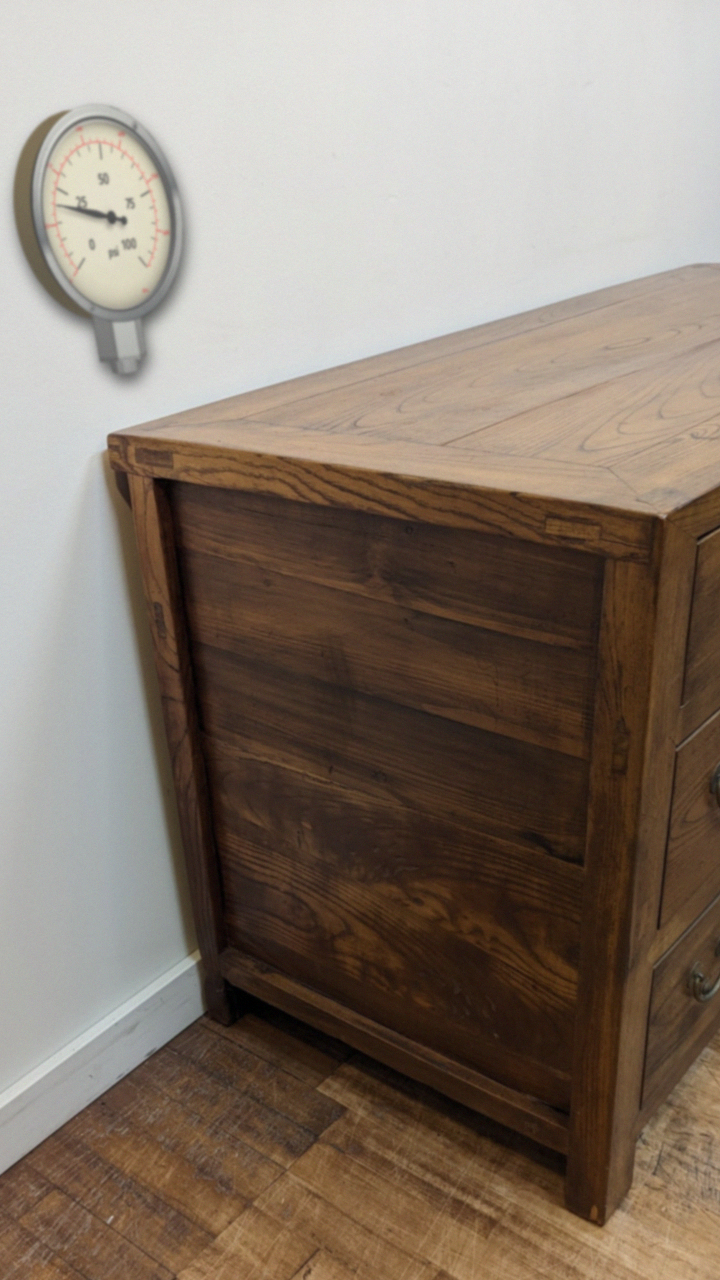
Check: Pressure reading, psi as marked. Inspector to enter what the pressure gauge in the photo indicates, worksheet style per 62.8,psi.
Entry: 20,psi
